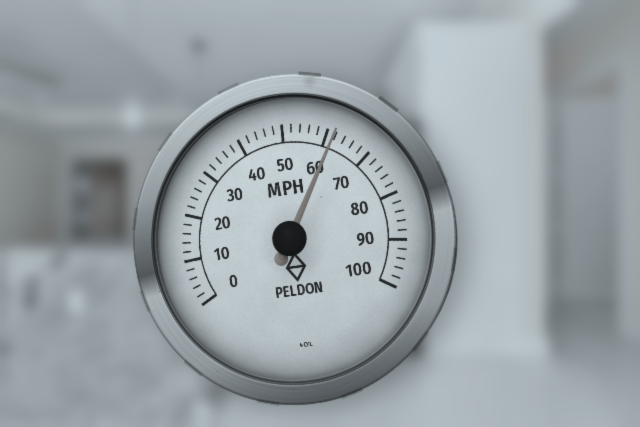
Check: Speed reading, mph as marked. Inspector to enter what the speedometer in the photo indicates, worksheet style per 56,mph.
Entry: 62,mph
